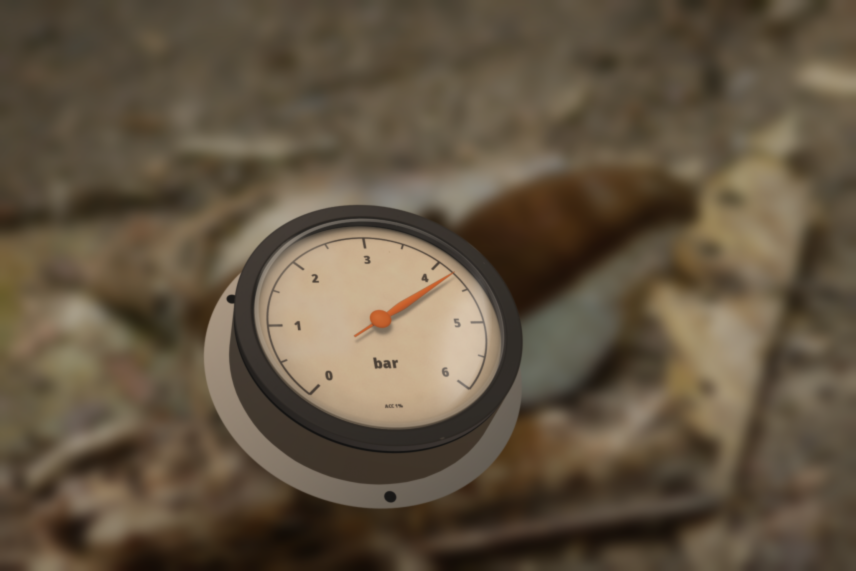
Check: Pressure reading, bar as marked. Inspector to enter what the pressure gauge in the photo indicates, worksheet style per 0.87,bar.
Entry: 4.25,bar
